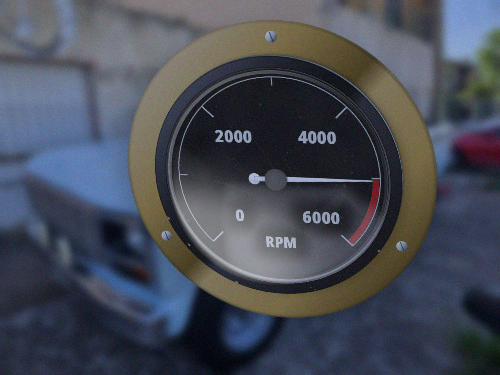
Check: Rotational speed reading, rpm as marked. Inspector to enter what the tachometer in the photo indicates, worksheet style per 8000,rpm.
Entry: 5000,rpm
